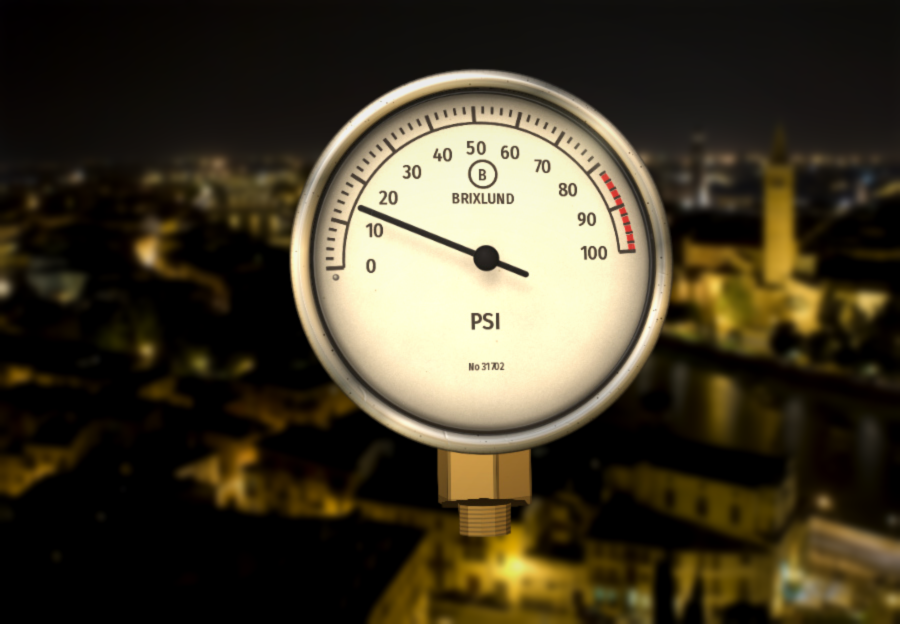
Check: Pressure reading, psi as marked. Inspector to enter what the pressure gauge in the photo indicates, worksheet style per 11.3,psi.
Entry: 14,psi
